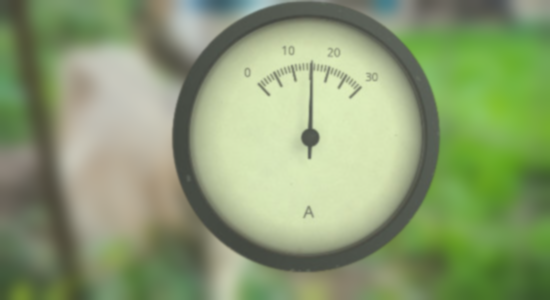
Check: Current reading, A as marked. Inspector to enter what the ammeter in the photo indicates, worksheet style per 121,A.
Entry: 15,A
